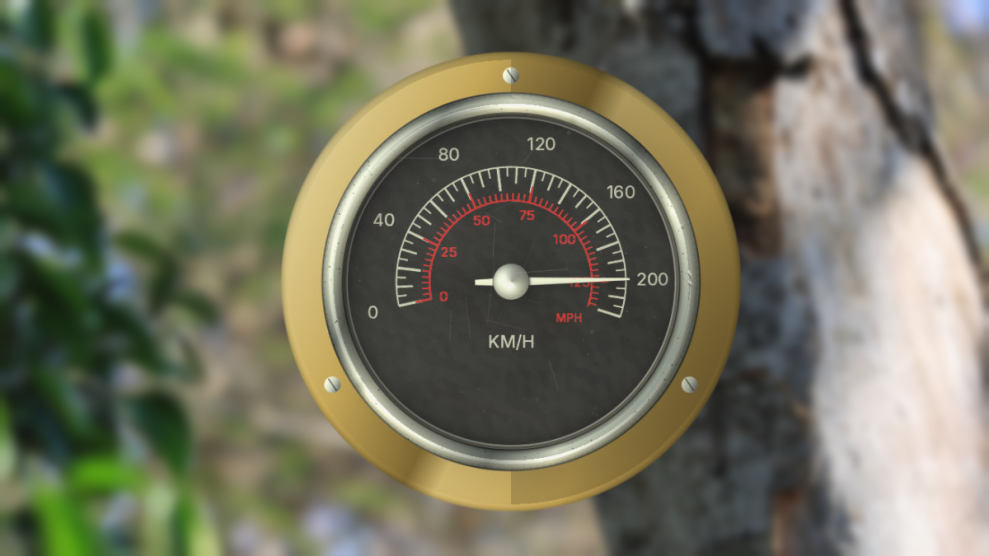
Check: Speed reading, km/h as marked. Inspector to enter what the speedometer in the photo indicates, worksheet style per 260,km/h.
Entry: 200,km/h
